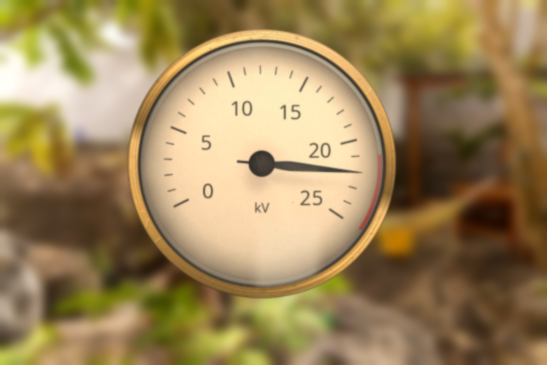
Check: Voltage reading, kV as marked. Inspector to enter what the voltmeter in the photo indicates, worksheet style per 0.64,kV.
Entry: 22,kV
